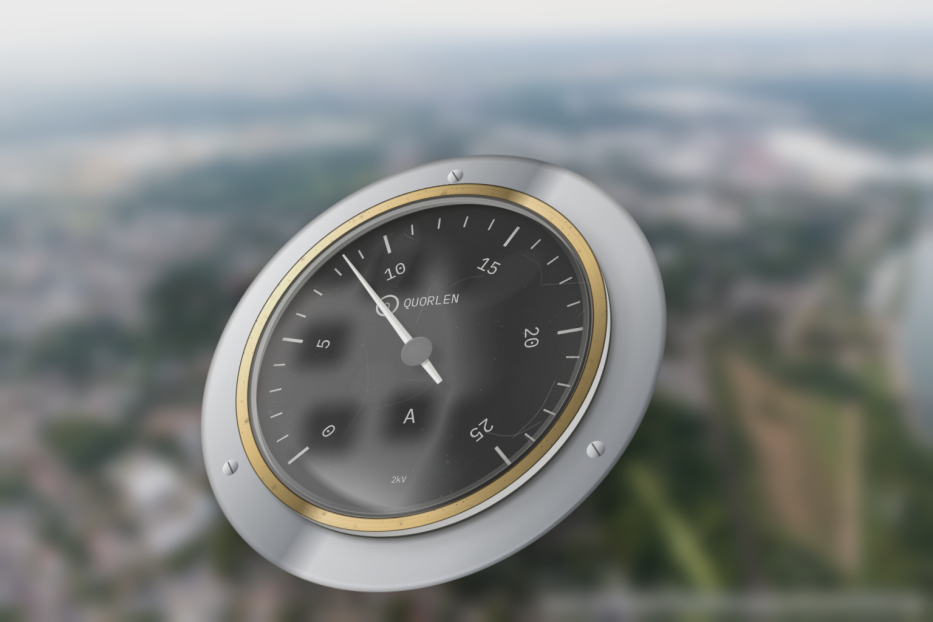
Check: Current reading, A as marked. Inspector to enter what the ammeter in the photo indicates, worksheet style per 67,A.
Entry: 8.5,A
